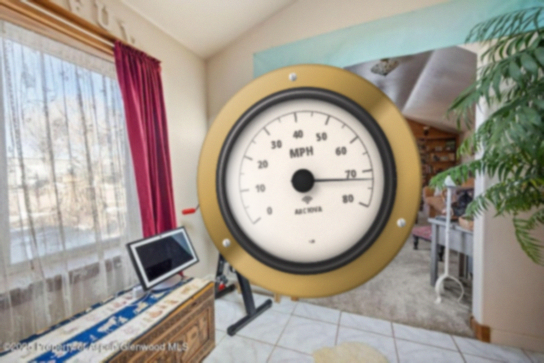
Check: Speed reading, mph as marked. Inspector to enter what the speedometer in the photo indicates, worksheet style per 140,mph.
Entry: 72.5,mph
